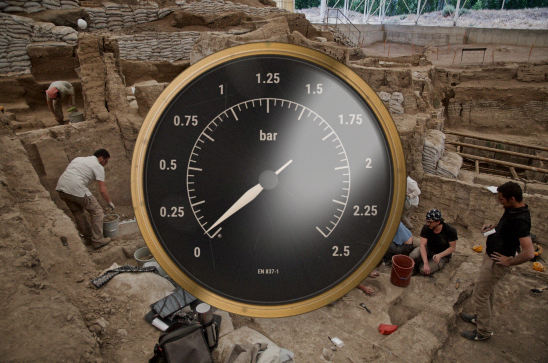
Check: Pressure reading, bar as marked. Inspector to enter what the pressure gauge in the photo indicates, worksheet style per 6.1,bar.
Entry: 0.05,bar
